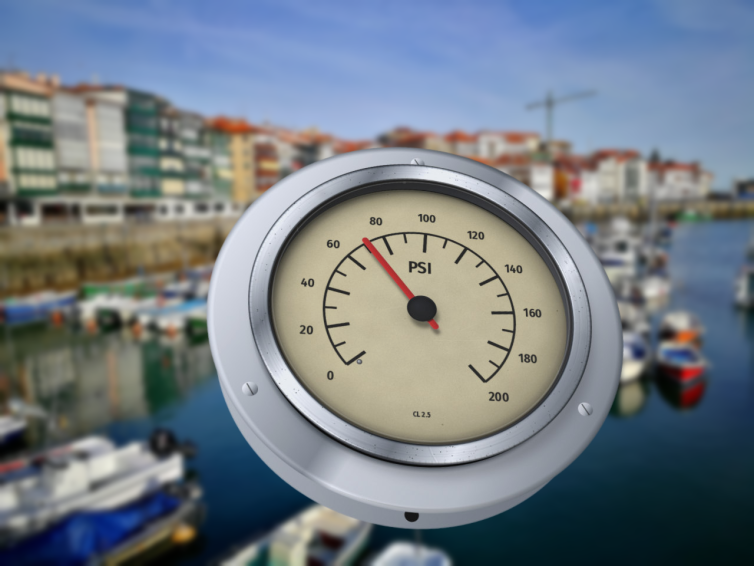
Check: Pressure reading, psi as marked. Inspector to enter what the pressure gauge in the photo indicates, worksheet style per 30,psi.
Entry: 70,psi
